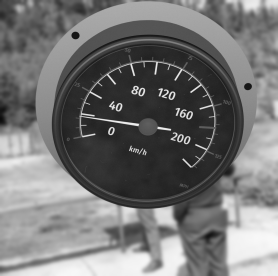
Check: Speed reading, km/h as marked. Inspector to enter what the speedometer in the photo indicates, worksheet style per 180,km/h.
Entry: 20,km/h
